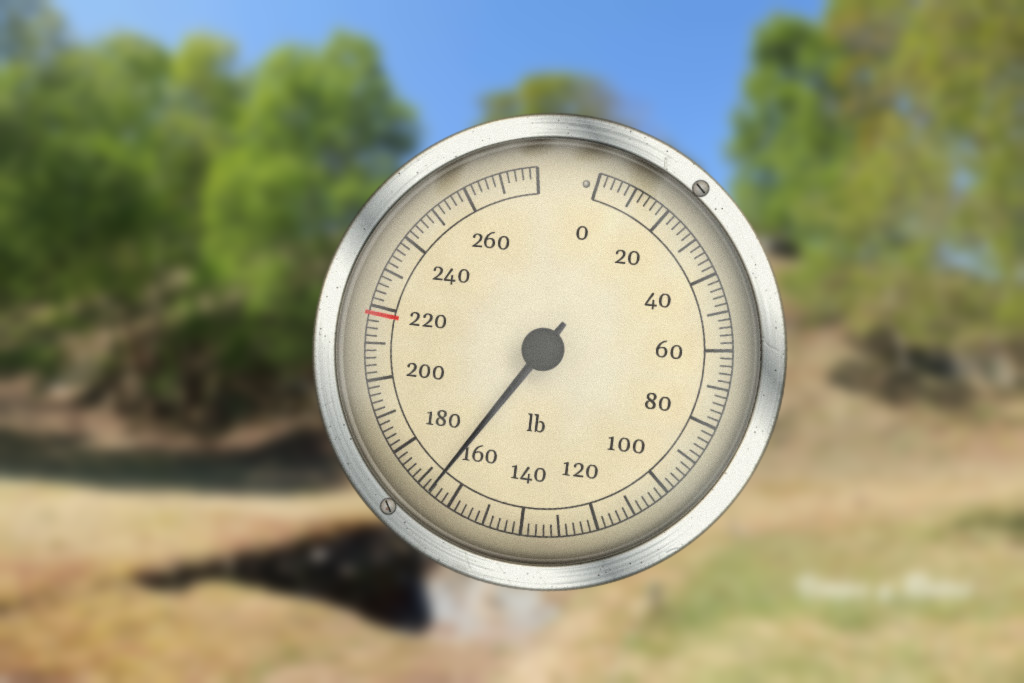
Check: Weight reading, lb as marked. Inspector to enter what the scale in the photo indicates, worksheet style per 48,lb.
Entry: 166,lb
